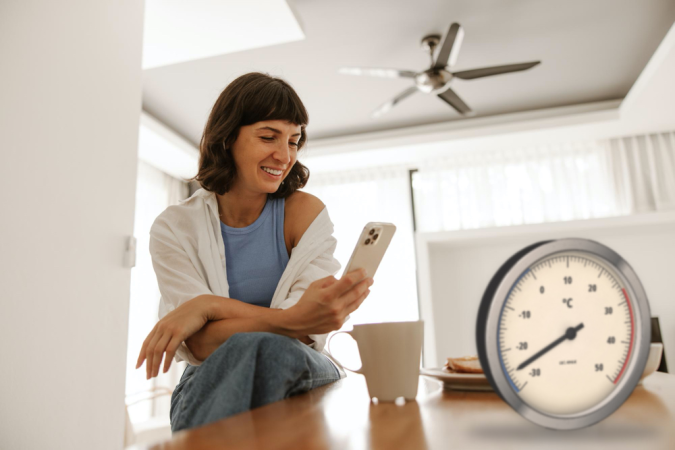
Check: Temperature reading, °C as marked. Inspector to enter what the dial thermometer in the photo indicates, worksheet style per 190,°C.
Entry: -25,°C
